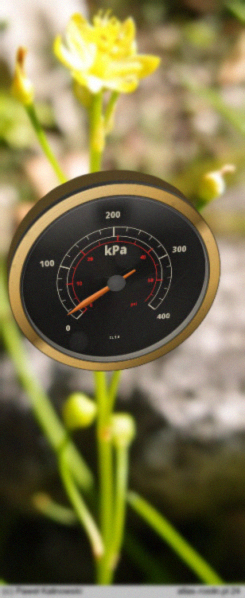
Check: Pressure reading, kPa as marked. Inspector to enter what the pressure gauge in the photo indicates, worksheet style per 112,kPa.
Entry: 20,kPa
